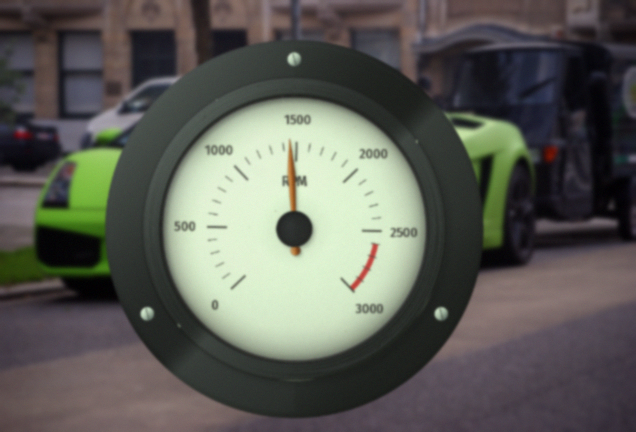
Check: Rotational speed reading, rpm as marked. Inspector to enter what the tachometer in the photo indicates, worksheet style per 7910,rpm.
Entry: 1450,rpm
